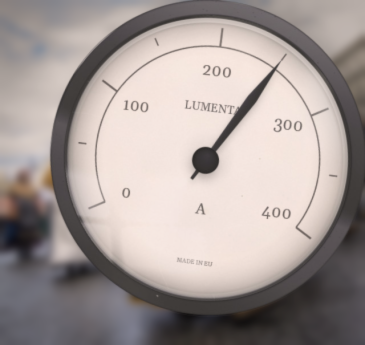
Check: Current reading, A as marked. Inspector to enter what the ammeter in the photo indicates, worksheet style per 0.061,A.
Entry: 250,A
